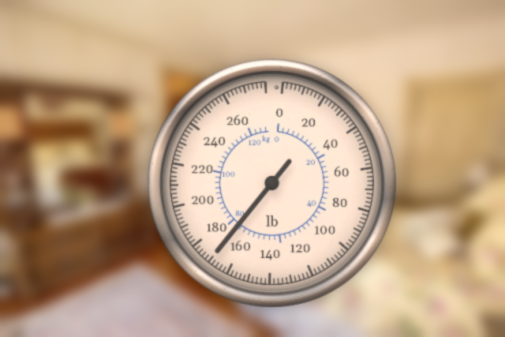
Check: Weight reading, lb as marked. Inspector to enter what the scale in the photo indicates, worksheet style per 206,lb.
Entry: 170,lb
